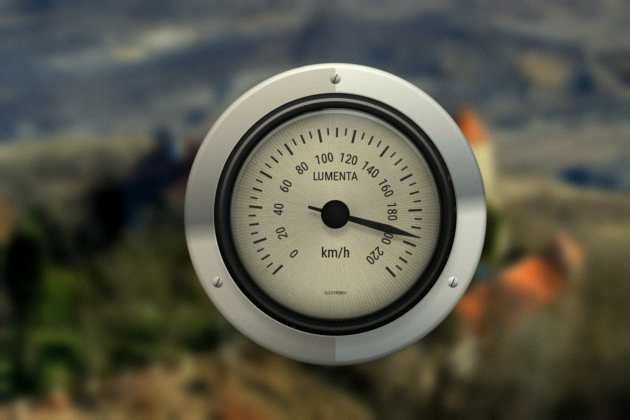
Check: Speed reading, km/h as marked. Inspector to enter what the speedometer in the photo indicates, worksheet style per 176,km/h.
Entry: 195,km/h
